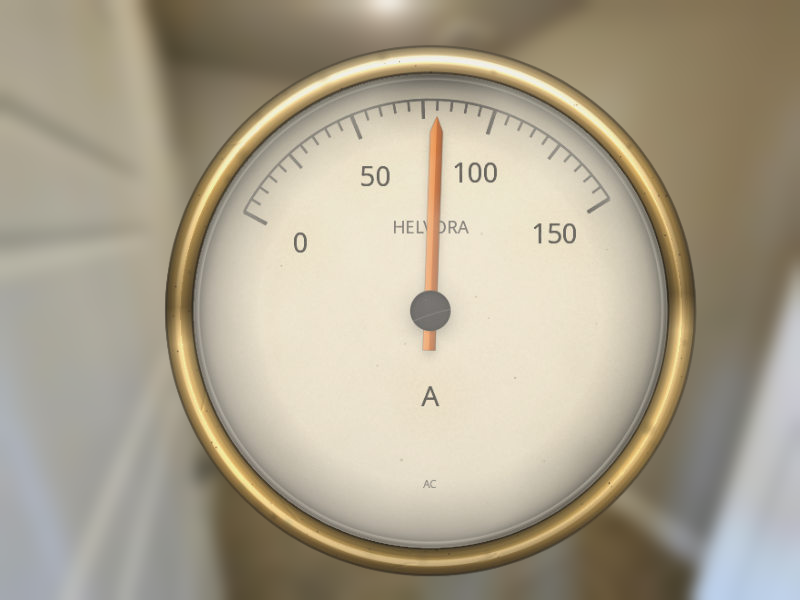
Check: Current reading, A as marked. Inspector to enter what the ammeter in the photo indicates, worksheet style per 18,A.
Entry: 80,A
